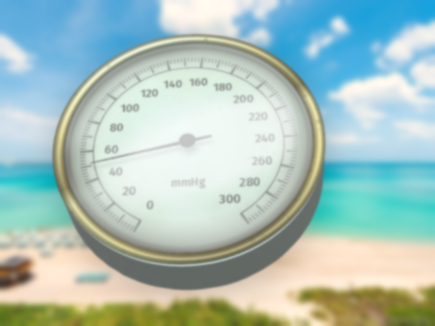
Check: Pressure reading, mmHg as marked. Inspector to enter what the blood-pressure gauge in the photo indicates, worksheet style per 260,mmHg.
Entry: 50,mmHg
